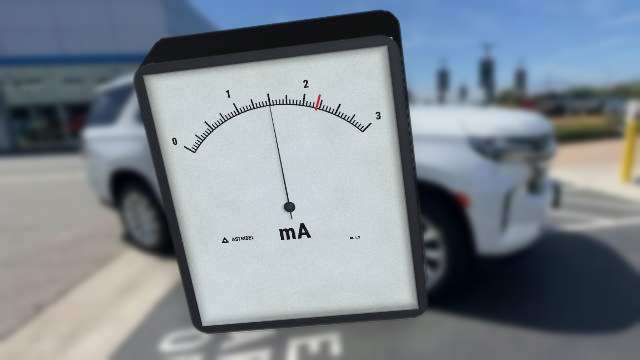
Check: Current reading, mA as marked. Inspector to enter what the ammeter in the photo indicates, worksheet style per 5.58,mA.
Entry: 1.5,mA
